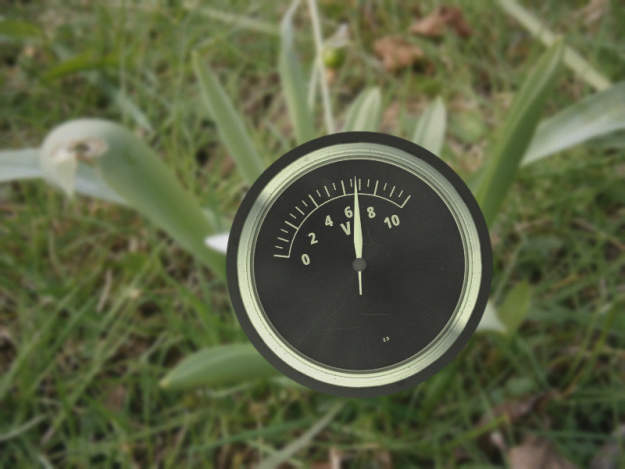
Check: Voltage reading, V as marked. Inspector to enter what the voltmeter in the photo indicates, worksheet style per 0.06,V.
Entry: 6.75,V
